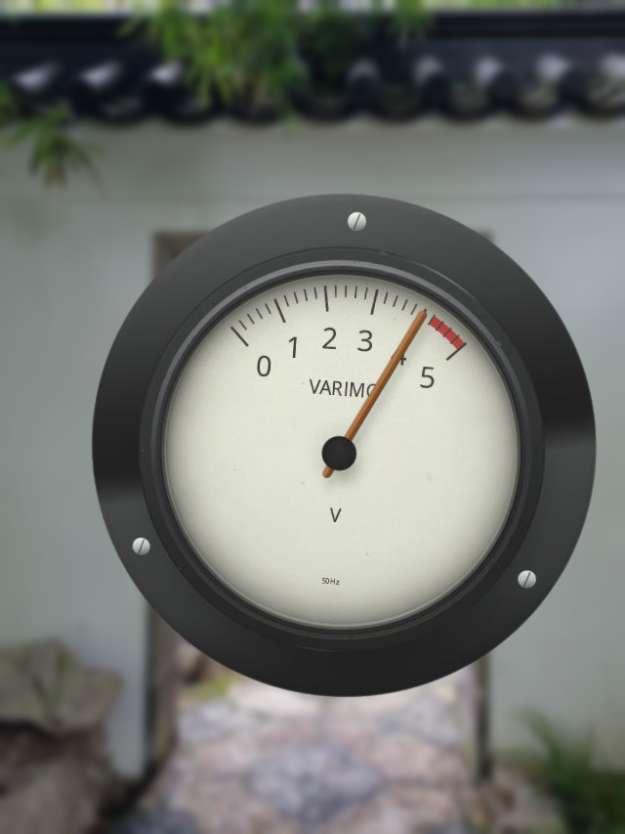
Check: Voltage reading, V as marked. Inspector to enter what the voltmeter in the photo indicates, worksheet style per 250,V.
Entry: 4,V
